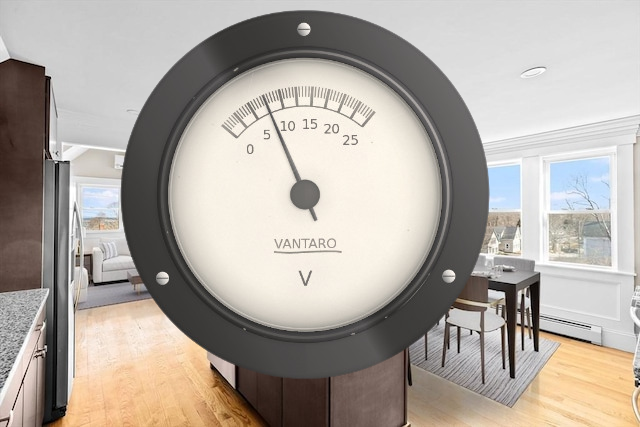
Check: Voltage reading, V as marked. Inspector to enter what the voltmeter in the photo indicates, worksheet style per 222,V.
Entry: 7.5,V
